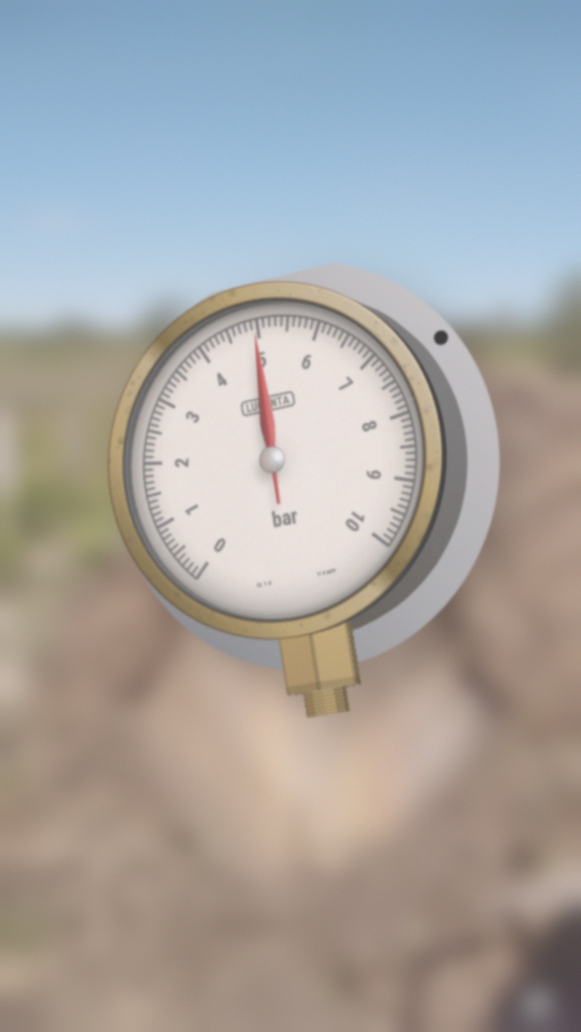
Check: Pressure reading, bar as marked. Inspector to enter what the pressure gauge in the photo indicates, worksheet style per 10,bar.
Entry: 5,bar
